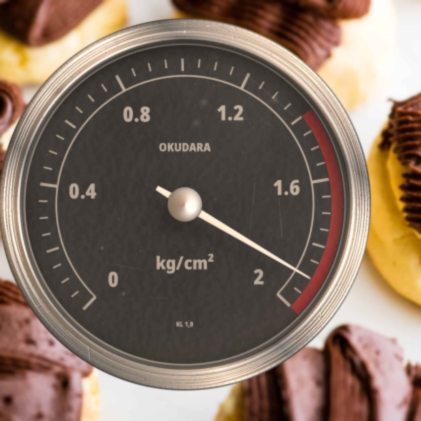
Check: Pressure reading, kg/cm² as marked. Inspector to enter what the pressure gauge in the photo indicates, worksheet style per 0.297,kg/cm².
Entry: 1.9,kg/cm²
